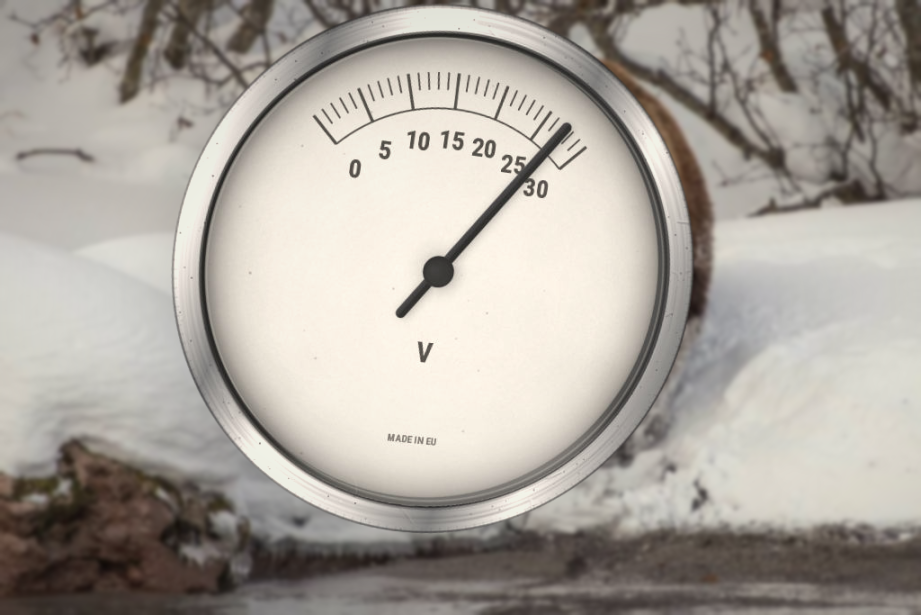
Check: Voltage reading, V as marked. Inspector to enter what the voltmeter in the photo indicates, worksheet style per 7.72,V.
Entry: 27,V
